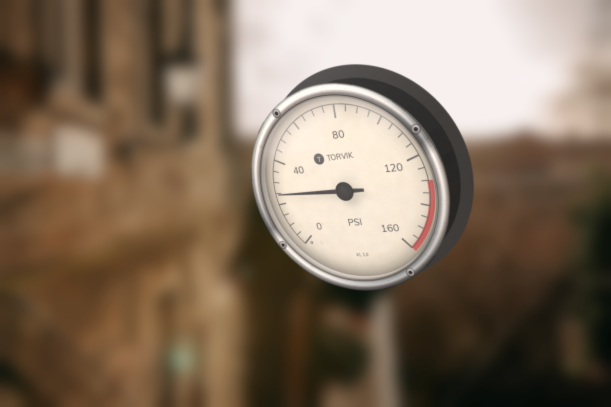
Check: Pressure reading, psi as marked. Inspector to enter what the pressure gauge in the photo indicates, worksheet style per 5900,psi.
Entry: 25,psi
